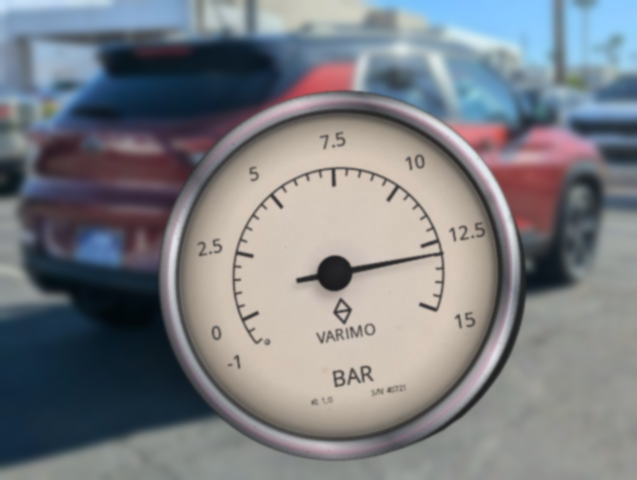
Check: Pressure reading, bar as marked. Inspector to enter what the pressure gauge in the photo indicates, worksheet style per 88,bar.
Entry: 13,bar
